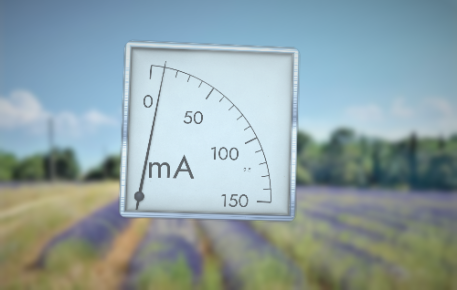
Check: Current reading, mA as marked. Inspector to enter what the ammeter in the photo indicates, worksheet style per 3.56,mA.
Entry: 10,mA
